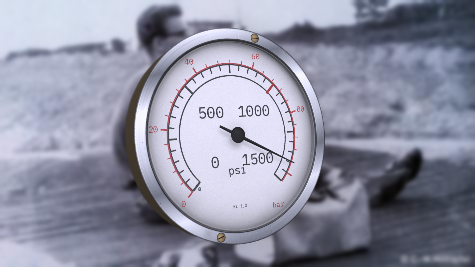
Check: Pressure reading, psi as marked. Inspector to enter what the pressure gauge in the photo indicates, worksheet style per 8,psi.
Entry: 1400,psi
